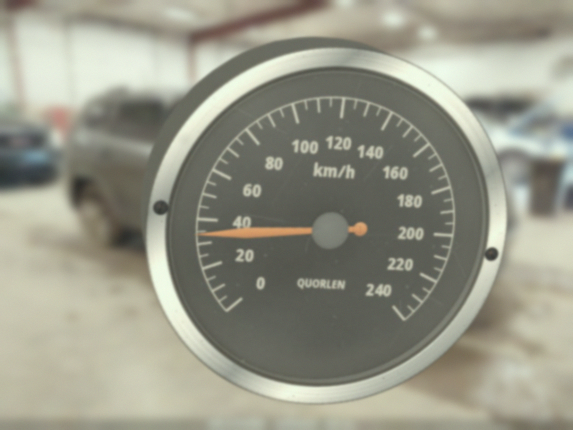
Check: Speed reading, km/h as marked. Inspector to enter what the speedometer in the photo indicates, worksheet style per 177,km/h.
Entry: 35,km/h
